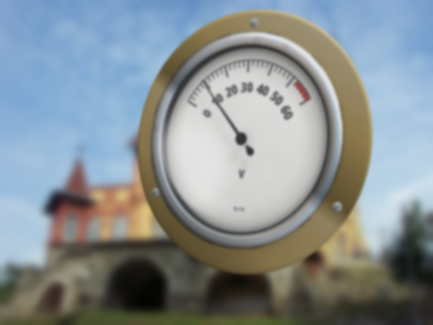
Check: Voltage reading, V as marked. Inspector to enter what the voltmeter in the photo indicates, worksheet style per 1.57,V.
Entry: 10,V
